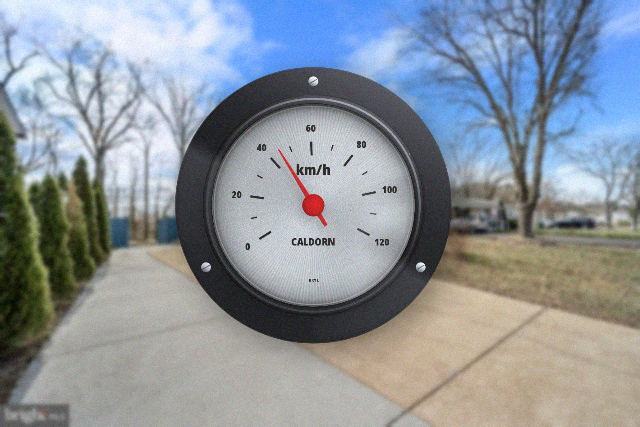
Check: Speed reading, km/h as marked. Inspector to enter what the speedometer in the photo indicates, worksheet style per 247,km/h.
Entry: 45,km/h
